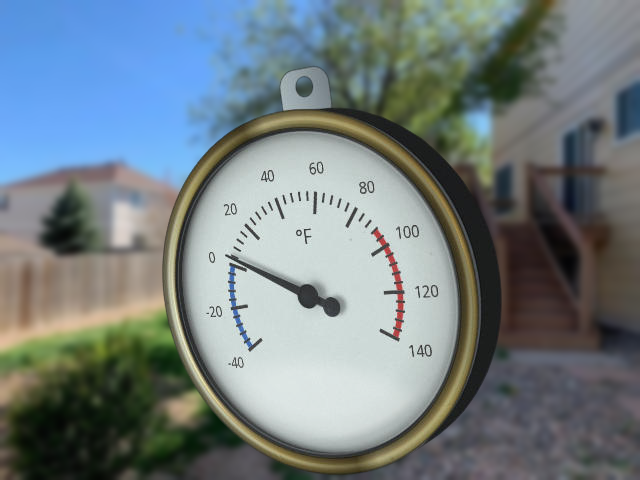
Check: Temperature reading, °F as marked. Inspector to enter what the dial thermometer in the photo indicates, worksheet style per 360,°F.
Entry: 4,°F
